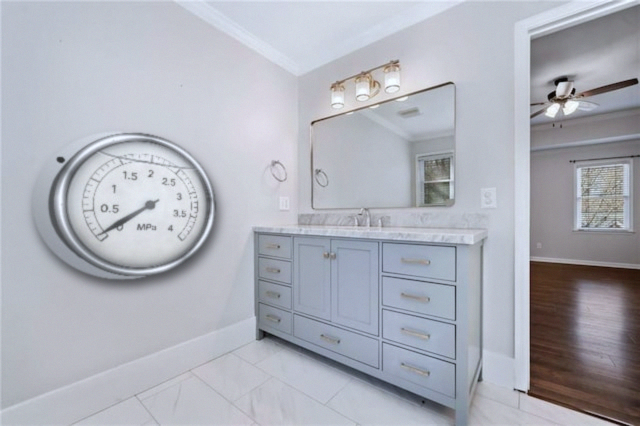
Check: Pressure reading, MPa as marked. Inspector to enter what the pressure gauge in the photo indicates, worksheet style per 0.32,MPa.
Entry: 0.1,MPa
